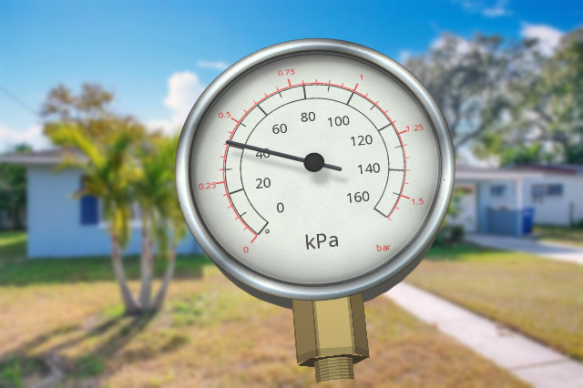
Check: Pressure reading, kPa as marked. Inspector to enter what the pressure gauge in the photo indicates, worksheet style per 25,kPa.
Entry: 40,kPa
